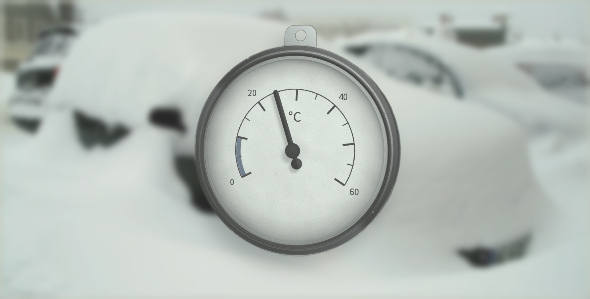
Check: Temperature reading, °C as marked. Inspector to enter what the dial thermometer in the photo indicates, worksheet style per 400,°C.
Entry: 25,°C
